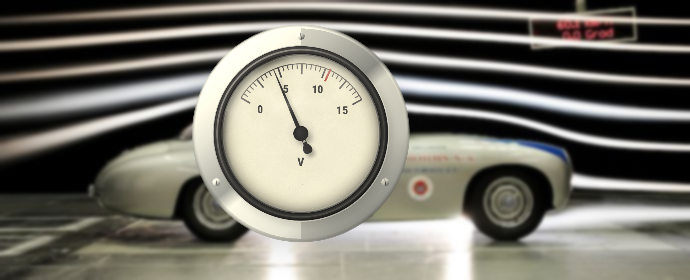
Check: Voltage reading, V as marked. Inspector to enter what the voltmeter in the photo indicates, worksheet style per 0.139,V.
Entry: 4.5,V
